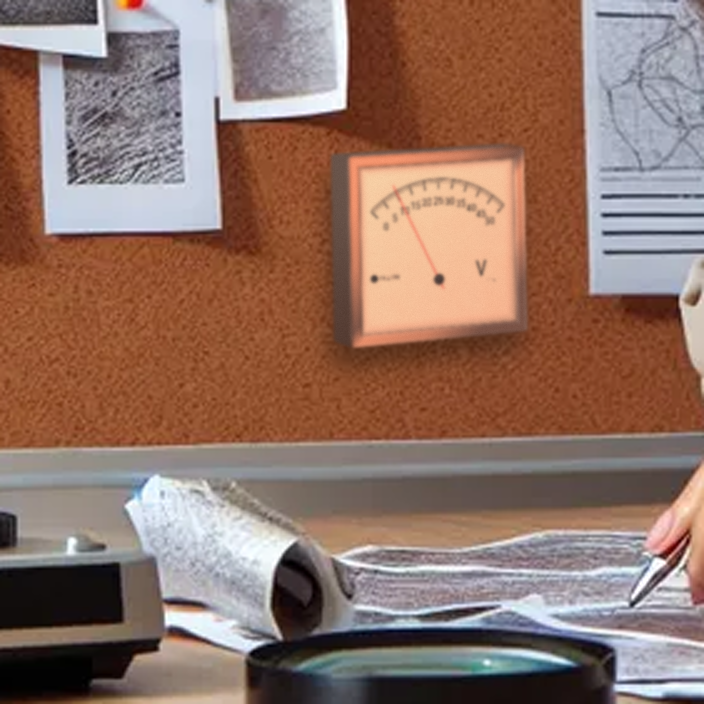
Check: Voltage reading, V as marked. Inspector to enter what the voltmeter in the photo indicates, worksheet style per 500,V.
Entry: 10,V
